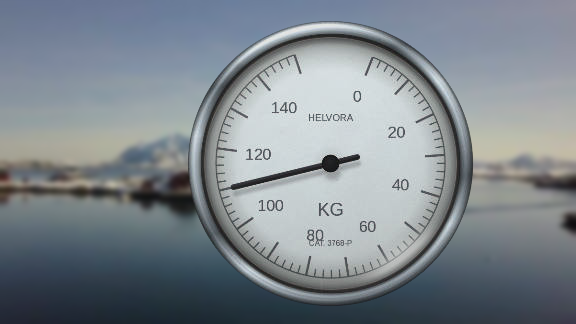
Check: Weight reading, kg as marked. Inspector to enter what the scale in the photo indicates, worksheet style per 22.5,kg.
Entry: 110,kg
